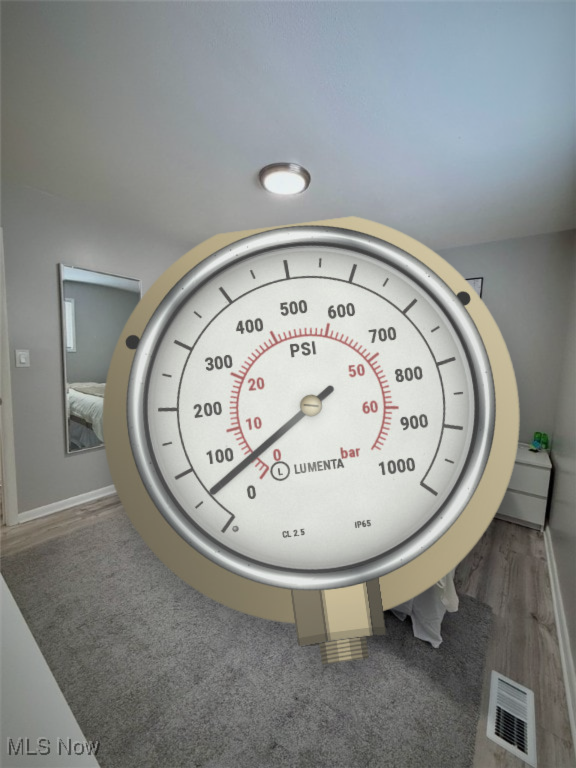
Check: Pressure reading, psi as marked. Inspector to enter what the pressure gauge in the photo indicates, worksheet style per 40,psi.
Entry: 50,psi
